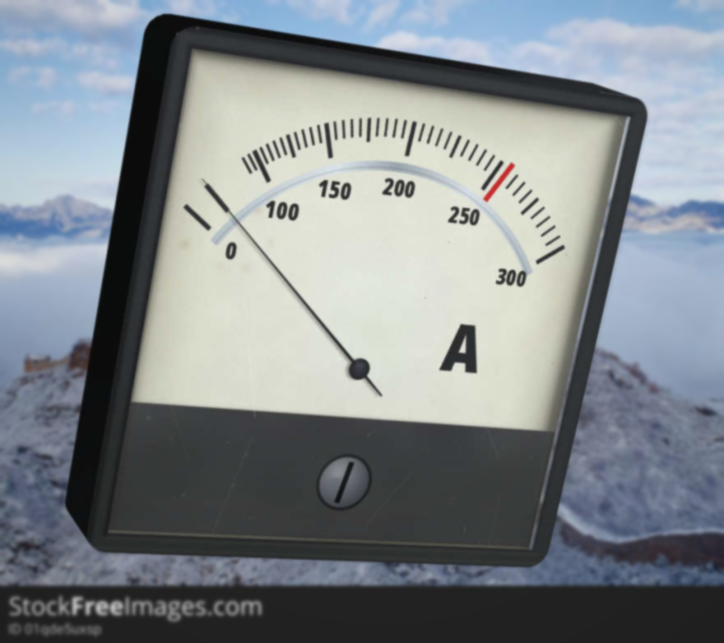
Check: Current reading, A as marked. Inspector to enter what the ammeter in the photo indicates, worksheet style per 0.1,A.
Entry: 50,A
